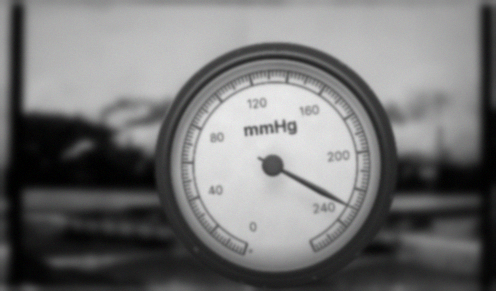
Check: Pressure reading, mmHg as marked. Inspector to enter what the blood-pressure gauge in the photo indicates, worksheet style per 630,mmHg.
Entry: 230,mmHg
